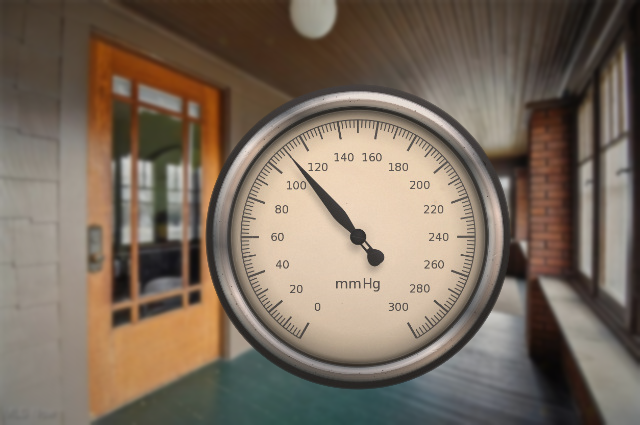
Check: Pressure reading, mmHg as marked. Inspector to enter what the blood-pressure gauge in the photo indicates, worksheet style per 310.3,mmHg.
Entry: 110,mmHg
